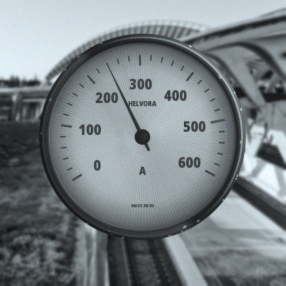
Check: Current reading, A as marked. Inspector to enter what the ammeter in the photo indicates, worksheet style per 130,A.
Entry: 240,A
